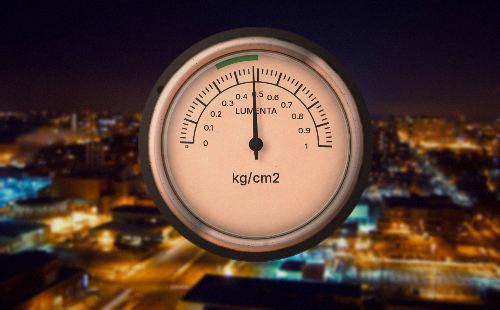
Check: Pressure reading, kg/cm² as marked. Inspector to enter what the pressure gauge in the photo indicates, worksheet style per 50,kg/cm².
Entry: 0.48,kg/cm²
